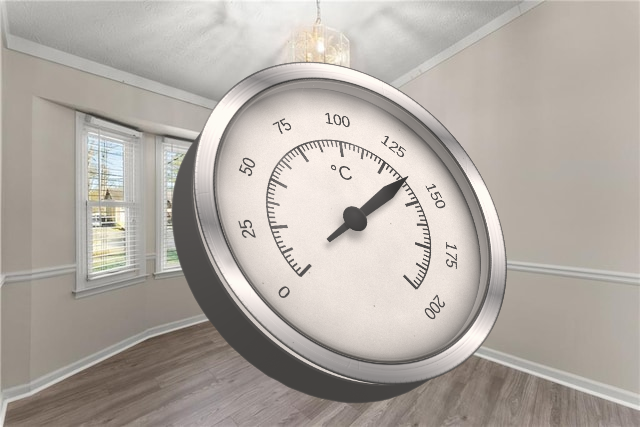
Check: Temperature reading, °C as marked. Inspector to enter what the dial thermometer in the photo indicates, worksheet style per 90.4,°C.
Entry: 137.5,°C
